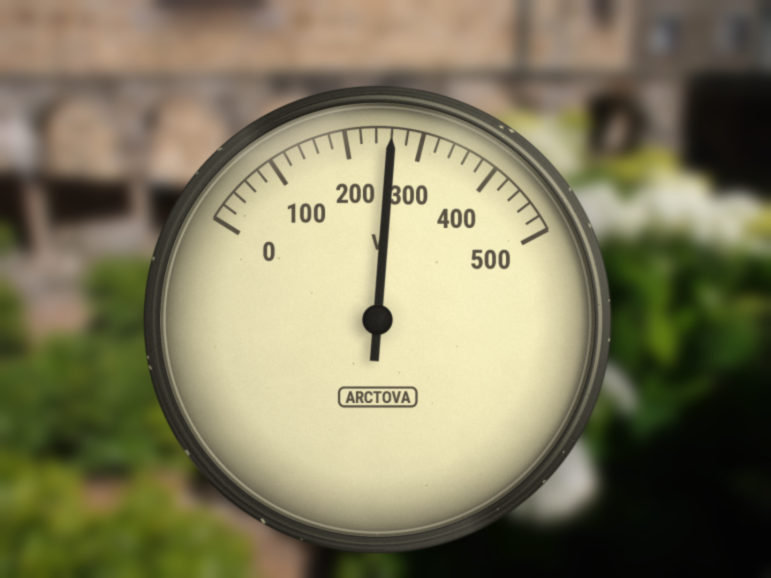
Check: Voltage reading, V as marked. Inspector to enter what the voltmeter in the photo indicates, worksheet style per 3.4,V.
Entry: 260,V
